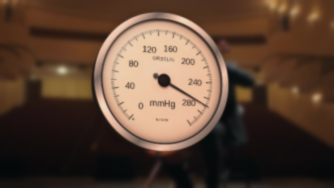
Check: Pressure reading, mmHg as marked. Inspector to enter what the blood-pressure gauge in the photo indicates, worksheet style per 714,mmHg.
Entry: 270,mmHg
